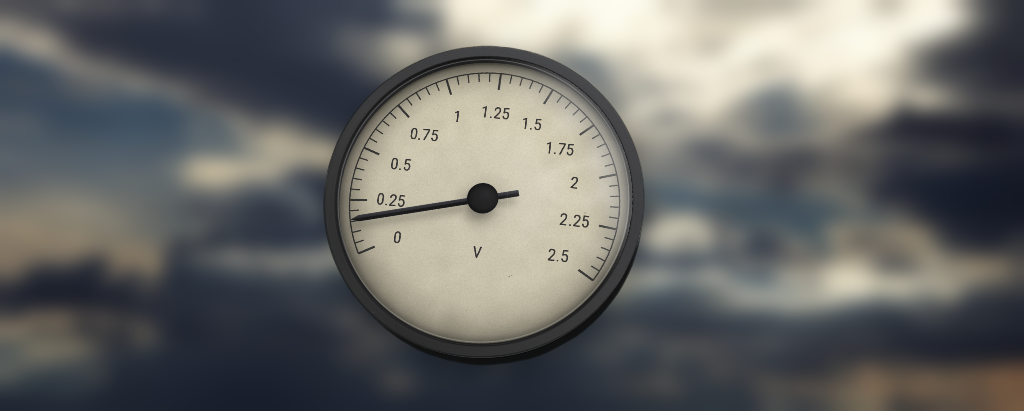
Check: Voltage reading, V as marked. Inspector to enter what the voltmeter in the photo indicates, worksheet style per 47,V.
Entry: 0.15,V
